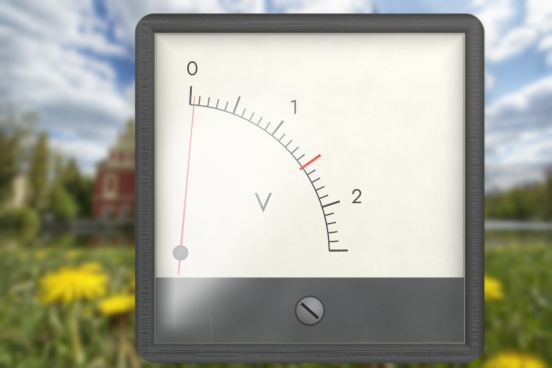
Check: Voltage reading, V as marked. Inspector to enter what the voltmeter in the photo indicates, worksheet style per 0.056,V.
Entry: 0.05,V
